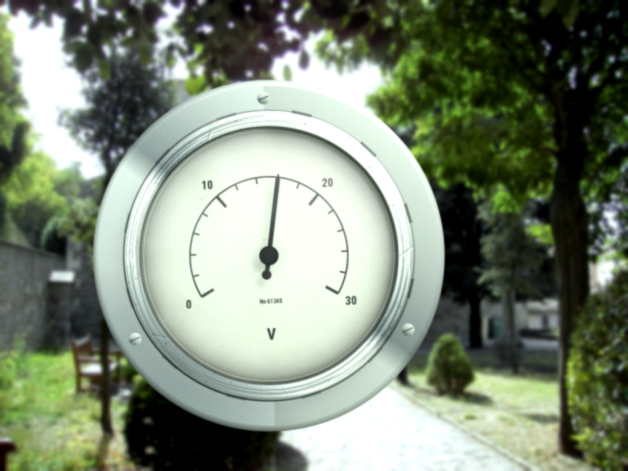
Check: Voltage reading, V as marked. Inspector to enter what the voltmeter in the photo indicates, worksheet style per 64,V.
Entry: 16,V
